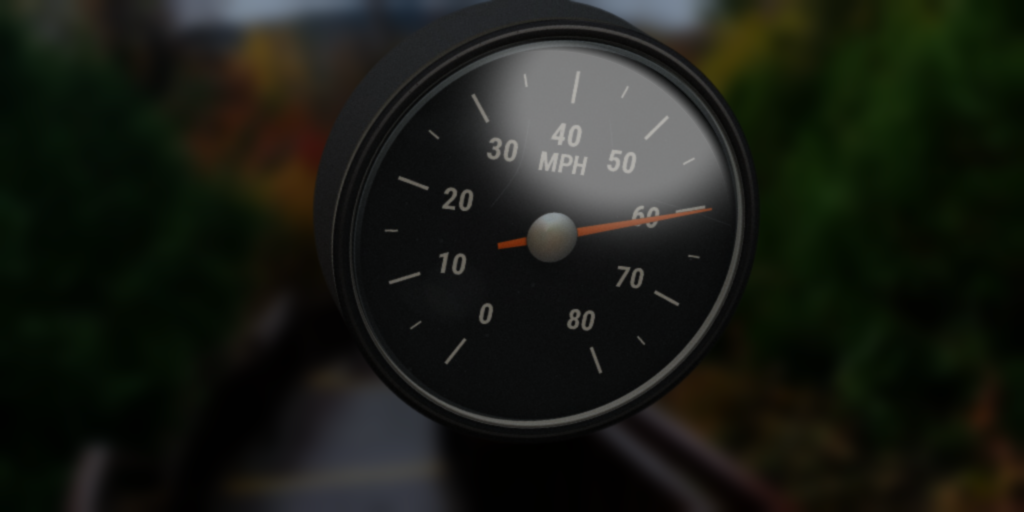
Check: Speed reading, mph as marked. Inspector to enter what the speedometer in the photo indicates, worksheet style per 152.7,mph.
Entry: 60,mph
